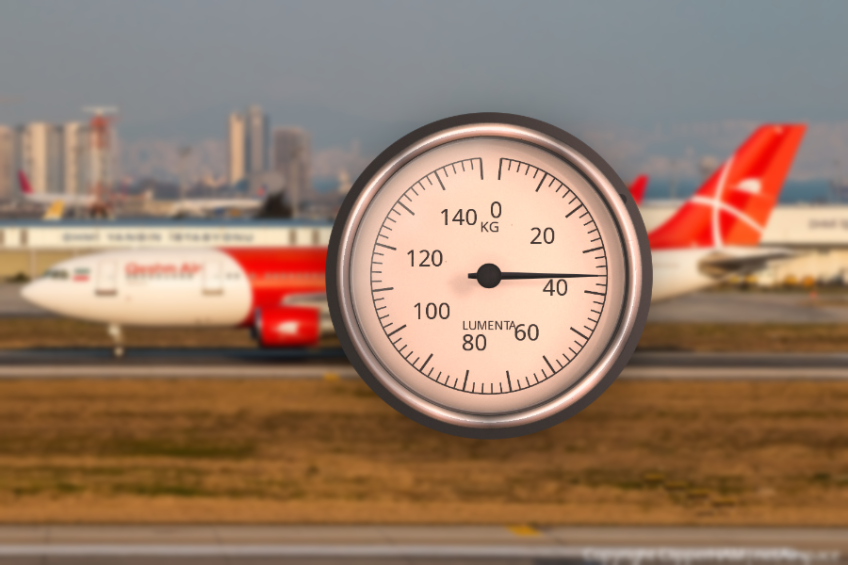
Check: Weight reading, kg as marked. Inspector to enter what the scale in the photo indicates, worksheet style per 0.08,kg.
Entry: 36,kg
